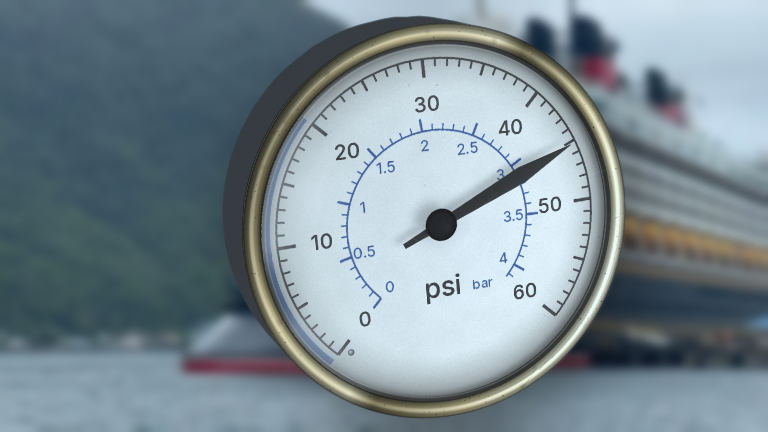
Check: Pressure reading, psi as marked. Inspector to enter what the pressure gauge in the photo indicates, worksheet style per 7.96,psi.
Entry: 45,psi
